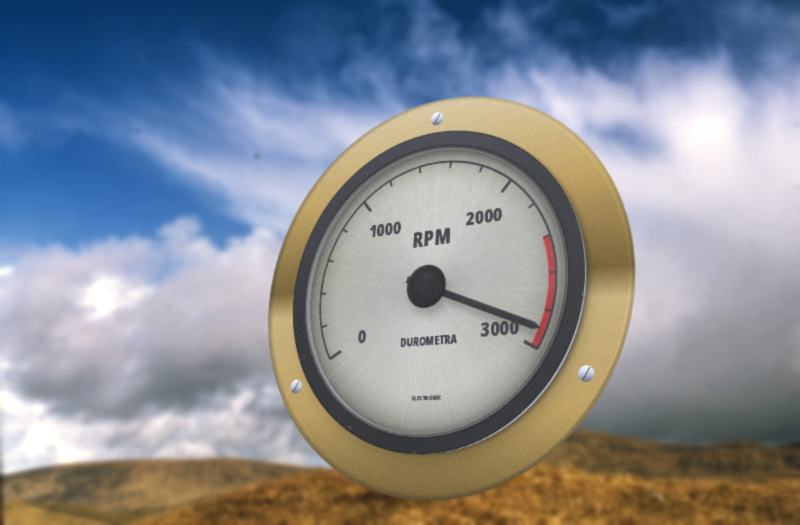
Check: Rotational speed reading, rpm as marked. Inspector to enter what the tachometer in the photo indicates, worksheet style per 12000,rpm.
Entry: 2900,rpm
